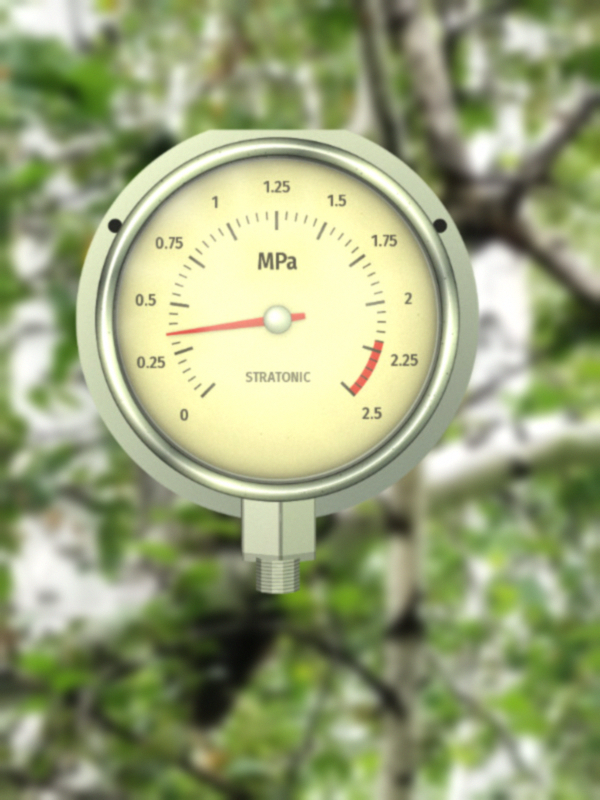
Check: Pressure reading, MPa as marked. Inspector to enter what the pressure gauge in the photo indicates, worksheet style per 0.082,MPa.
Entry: 0.35,MPa
